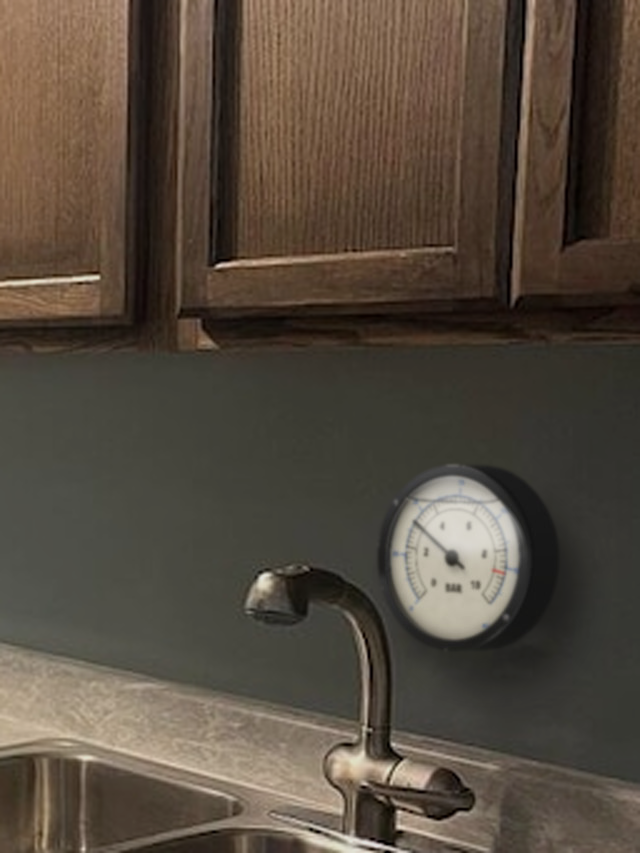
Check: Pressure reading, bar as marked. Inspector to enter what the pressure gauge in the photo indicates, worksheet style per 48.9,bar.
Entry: 3,bar
